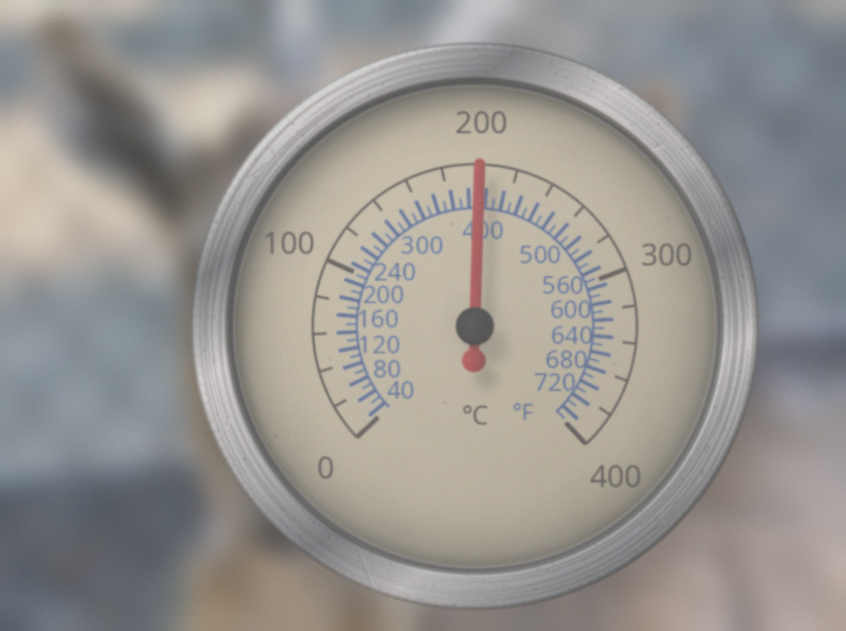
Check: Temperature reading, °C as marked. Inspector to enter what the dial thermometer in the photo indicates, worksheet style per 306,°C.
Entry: 200,°C
